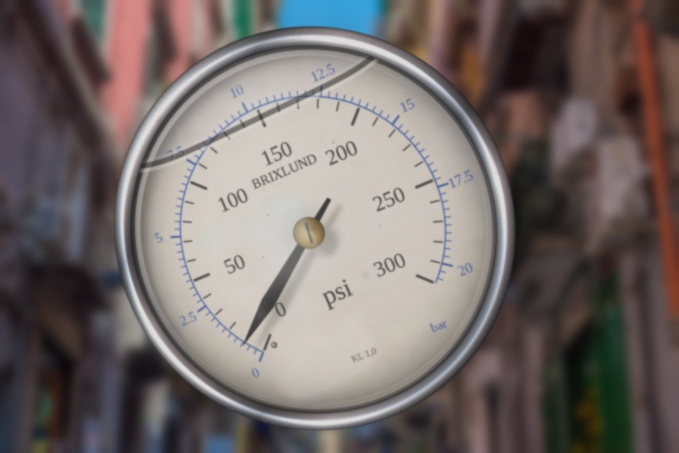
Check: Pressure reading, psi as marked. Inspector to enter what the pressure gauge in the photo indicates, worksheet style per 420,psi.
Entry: 10,psi
